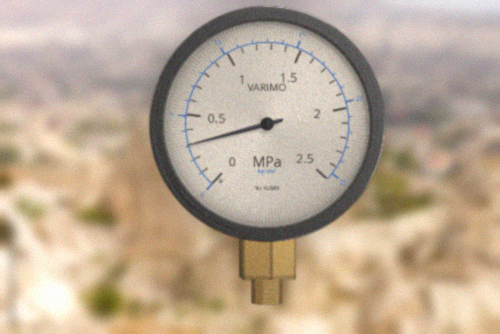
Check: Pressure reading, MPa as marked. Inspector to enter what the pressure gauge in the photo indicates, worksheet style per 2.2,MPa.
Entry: 0.3,MPa
